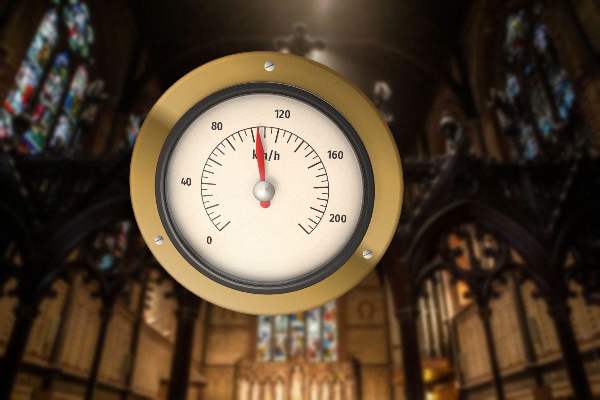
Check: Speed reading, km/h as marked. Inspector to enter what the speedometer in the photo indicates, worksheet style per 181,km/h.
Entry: 105,km/h
